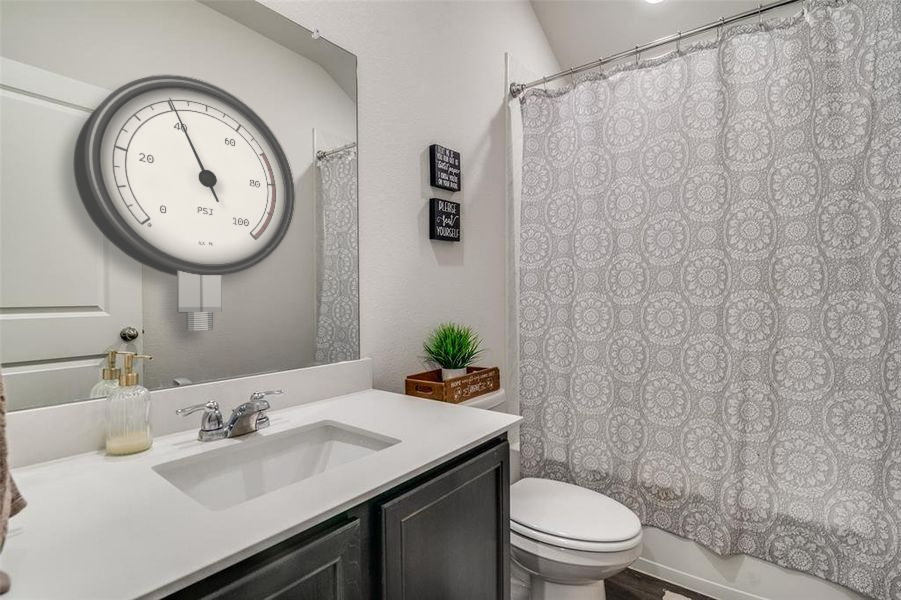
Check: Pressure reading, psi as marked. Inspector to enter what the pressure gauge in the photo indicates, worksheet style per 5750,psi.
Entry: 40,psi
